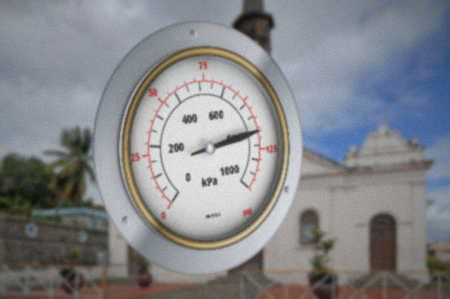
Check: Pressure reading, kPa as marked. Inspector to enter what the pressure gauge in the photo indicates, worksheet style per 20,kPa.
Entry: 800,kPa
